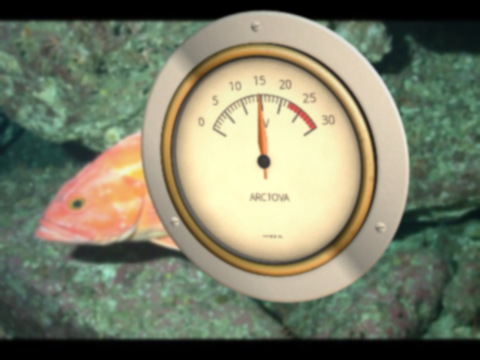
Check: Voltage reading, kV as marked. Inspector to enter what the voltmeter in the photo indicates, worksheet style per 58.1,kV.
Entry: 15,kV
